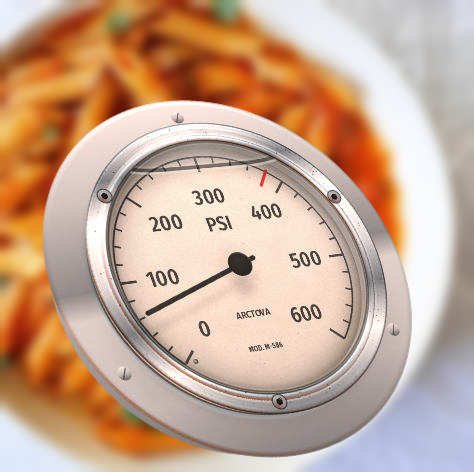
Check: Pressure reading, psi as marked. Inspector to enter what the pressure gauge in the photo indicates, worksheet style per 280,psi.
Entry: 60,psi
